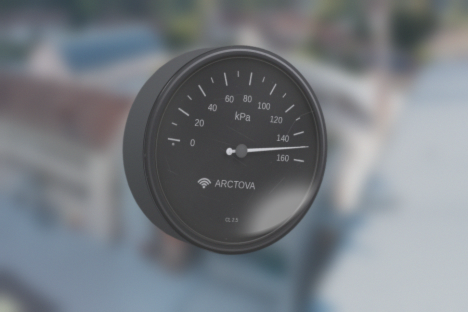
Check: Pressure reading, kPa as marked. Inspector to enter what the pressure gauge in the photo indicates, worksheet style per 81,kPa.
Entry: 150,kPa
